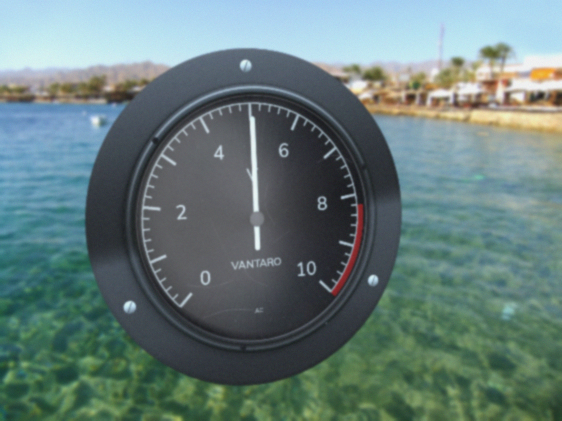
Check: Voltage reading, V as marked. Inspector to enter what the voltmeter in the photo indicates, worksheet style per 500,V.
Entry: 5,V
